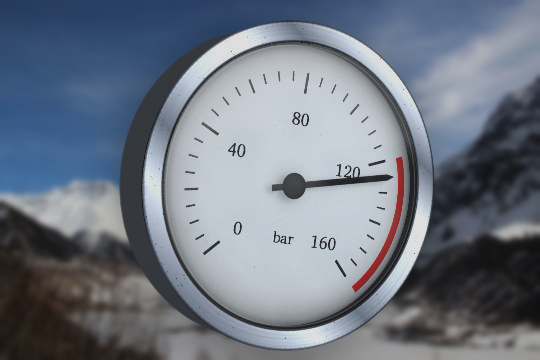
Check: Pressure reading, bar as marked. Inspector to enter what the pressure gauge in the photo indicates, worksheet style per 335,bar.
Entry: 125,bar
